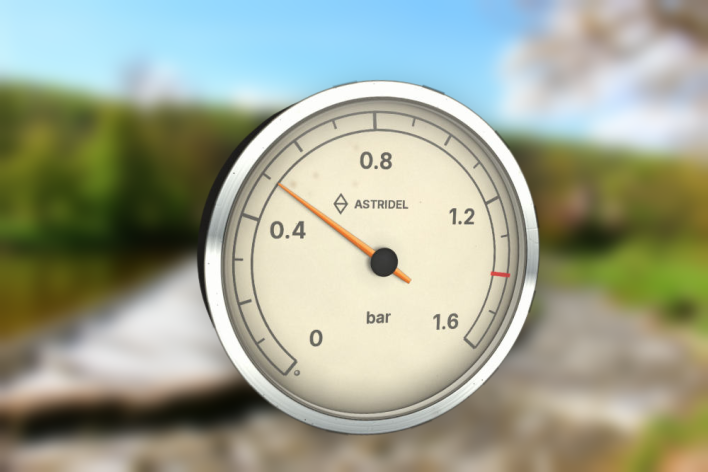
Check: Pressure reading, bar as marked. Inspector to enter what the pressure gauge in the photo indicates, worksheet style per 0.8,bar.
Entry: 0.5,bar
